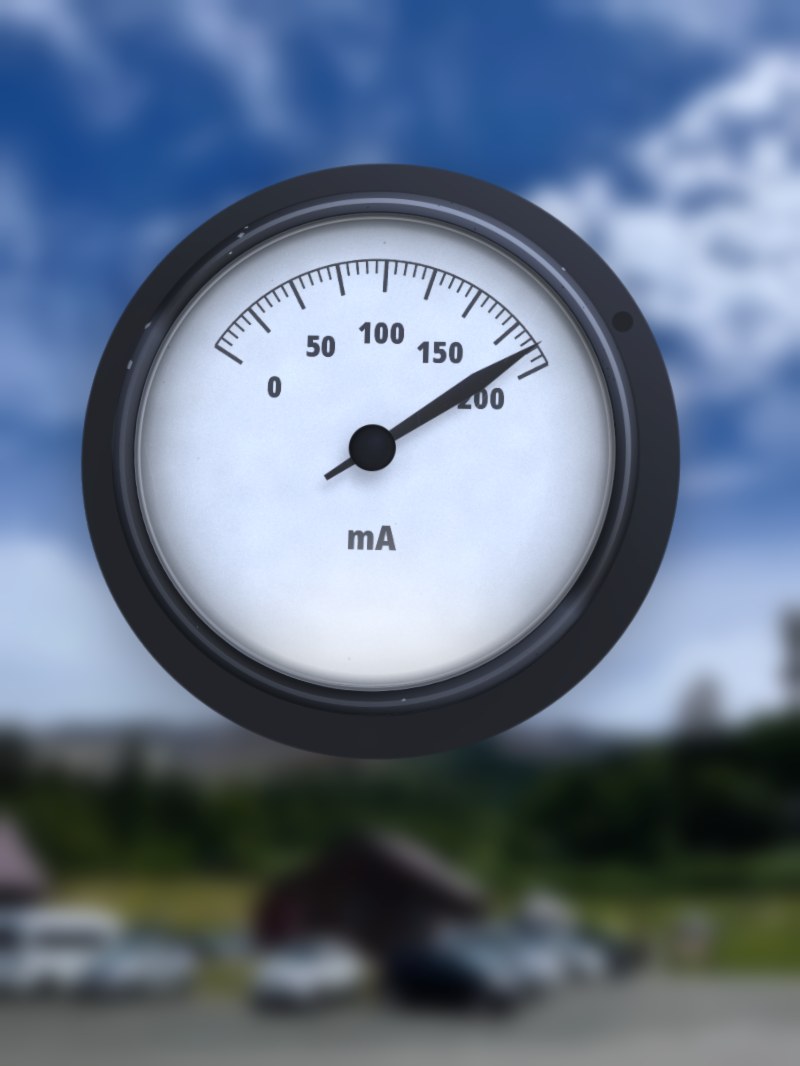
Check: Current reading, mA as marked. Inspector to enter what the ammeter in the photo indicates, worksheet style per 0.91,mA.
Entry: 190,mA
